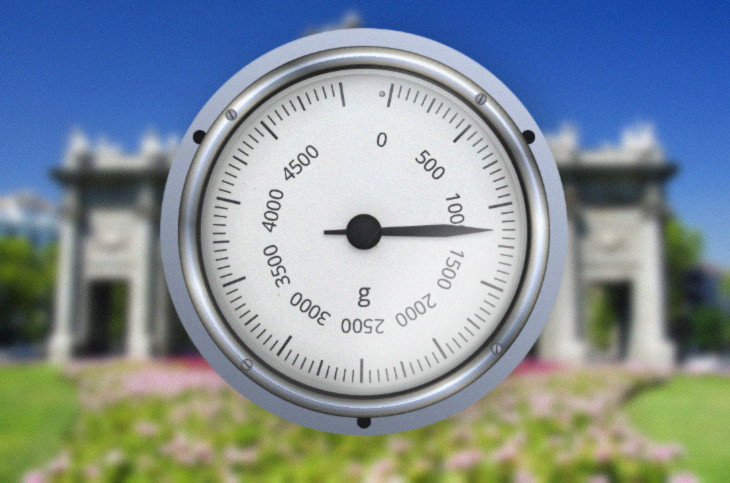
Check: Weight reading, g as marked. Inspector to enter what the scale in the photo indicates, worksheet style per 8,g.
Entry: 1150,g
